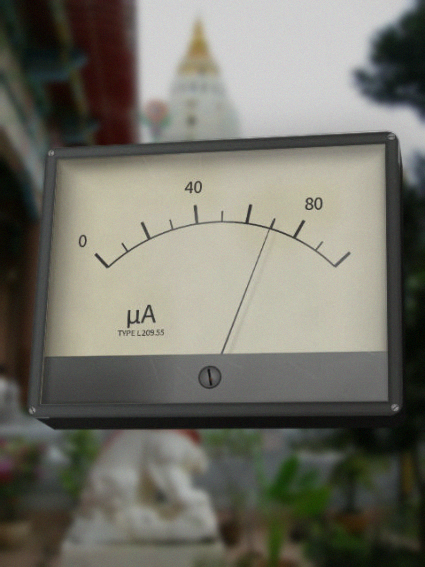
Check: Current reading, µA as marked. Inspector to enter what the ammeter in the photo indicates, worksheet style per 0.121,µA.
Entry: 70,µA
